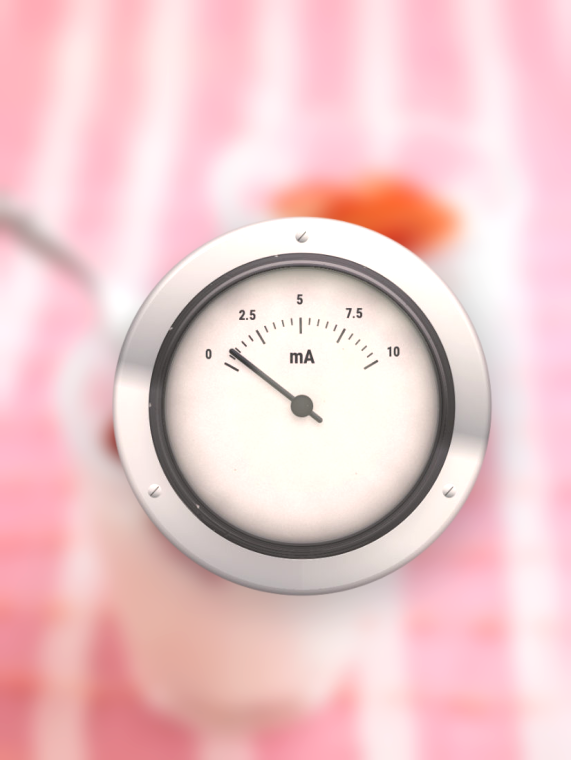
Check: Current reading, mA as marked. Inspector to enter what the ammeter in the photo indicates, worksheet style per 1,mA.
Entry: 0.75,mA
